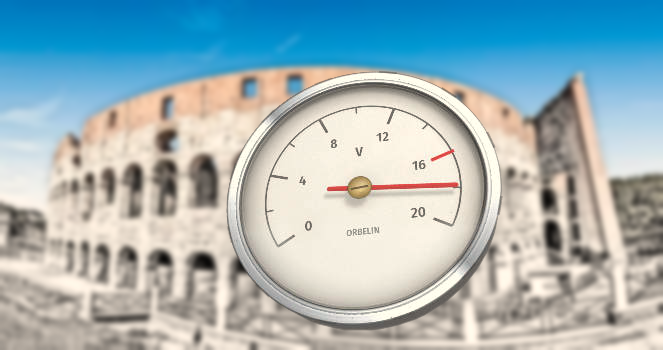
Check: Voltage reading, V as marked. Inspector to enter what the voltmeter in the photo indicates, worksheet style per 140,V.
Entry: 18,V
